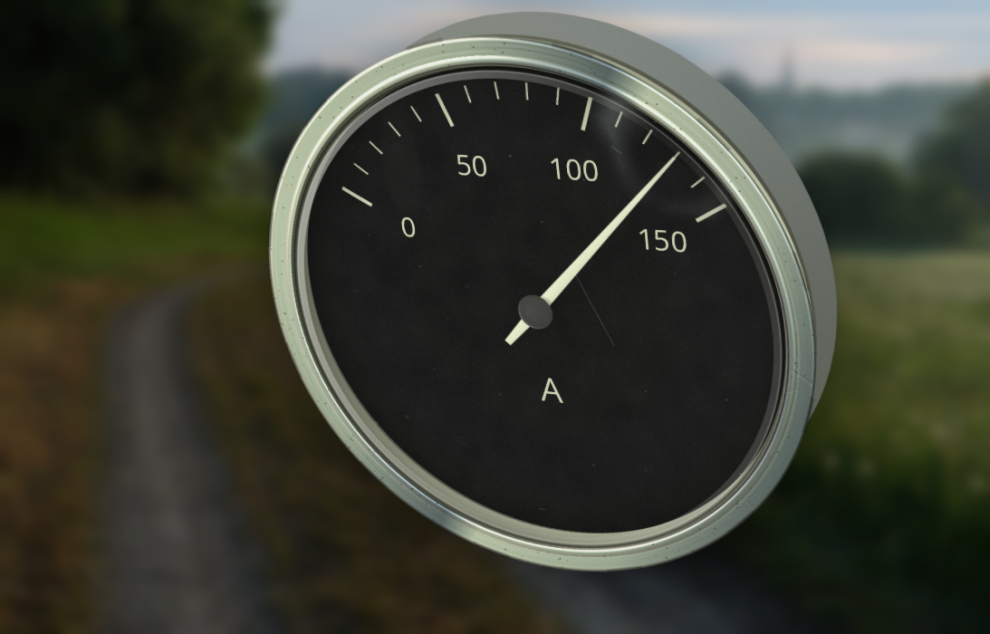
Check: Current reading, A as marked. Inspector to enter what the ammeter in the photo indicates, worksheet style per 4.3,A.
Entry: 130,A
